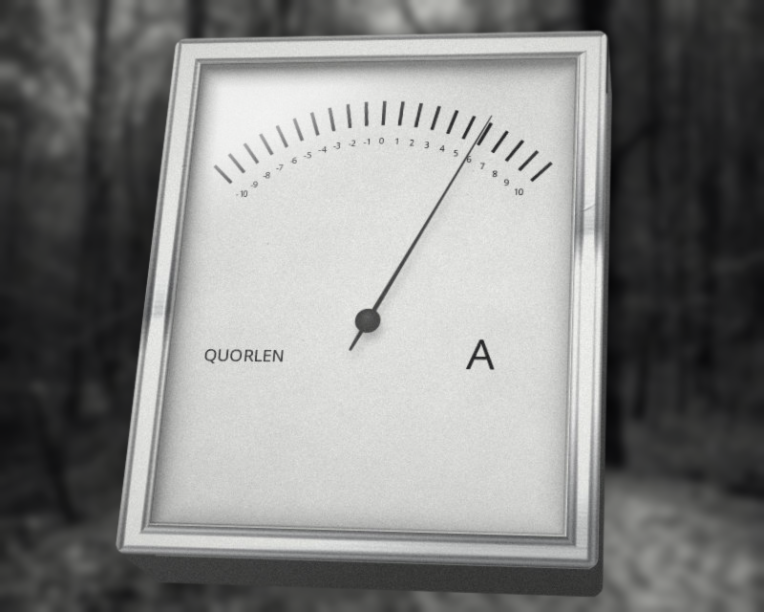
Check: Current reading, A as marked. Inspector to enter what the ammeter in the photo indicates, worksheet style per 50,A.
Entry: 6,A
